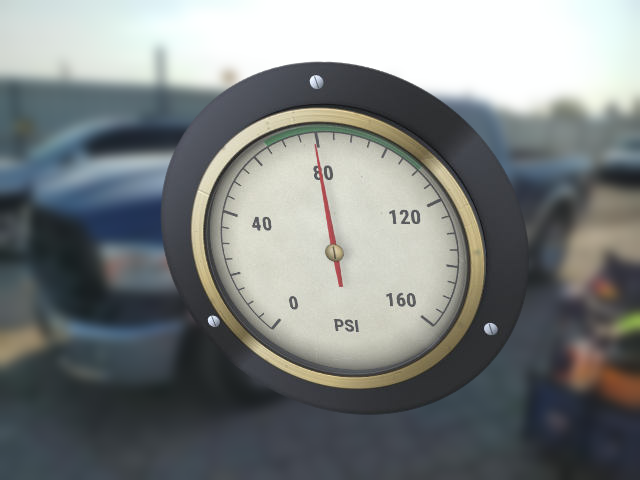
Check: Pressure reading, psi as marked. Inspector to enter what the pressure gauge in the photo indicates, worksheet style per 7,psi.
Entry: 80,psi
